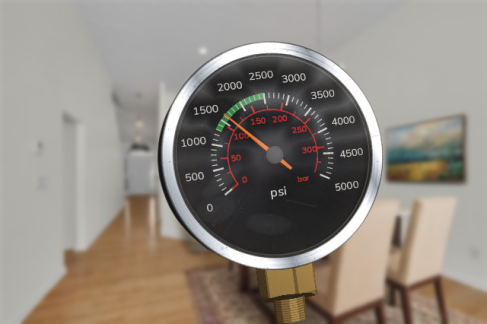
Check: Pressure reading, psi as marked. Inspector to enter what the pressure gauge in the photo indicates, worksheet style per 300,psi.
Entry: 1600,psi
